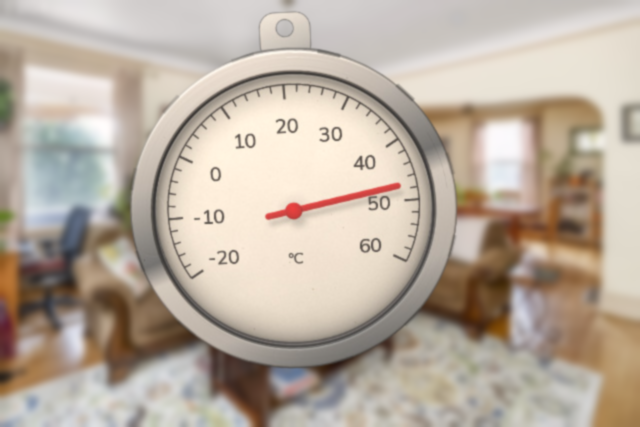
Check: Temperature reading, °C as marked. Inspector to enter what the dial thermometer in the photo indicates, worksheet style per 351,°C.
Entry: 47,°C
